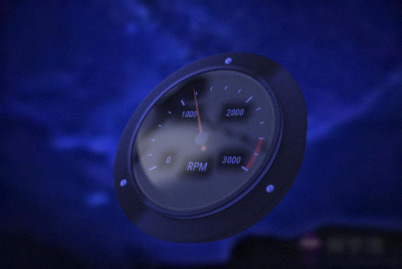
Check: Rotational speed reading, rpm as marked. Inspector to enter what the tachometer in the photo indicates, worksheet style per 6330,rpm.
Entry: 1200,rpm
